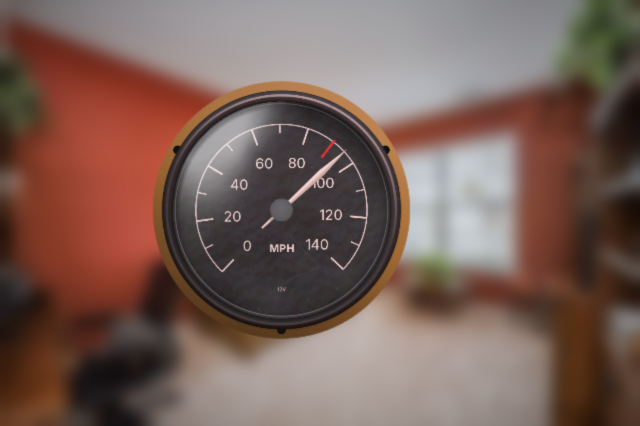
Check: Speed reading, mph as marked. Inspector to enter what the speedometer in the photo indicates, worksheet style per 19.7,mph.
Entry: 95,mph
